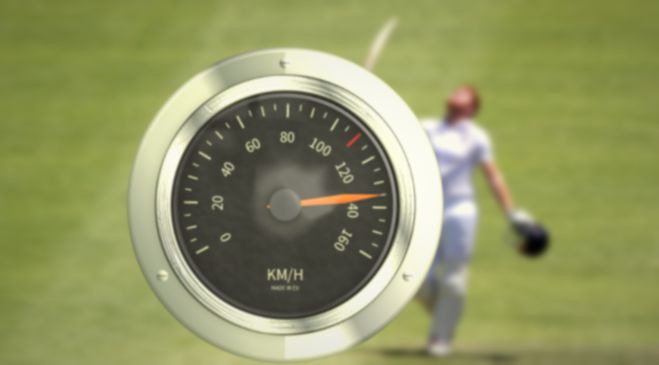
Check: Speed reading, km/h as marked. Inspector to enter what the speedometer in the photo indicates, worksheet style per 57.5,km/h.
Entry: 135,km/h
